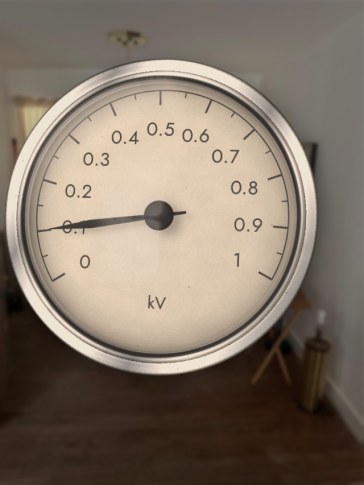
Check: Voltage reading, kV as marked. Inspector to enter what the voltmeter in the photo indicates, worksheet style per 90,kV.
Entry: 0.1,kV
